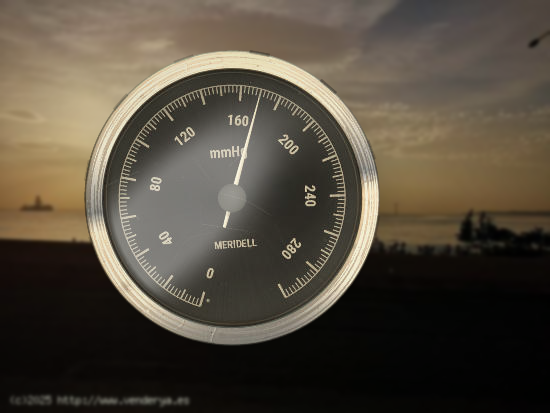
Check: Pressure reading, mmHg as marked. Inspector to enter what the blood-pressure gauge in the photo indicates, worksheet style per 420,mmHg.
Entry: 170,mmHg
